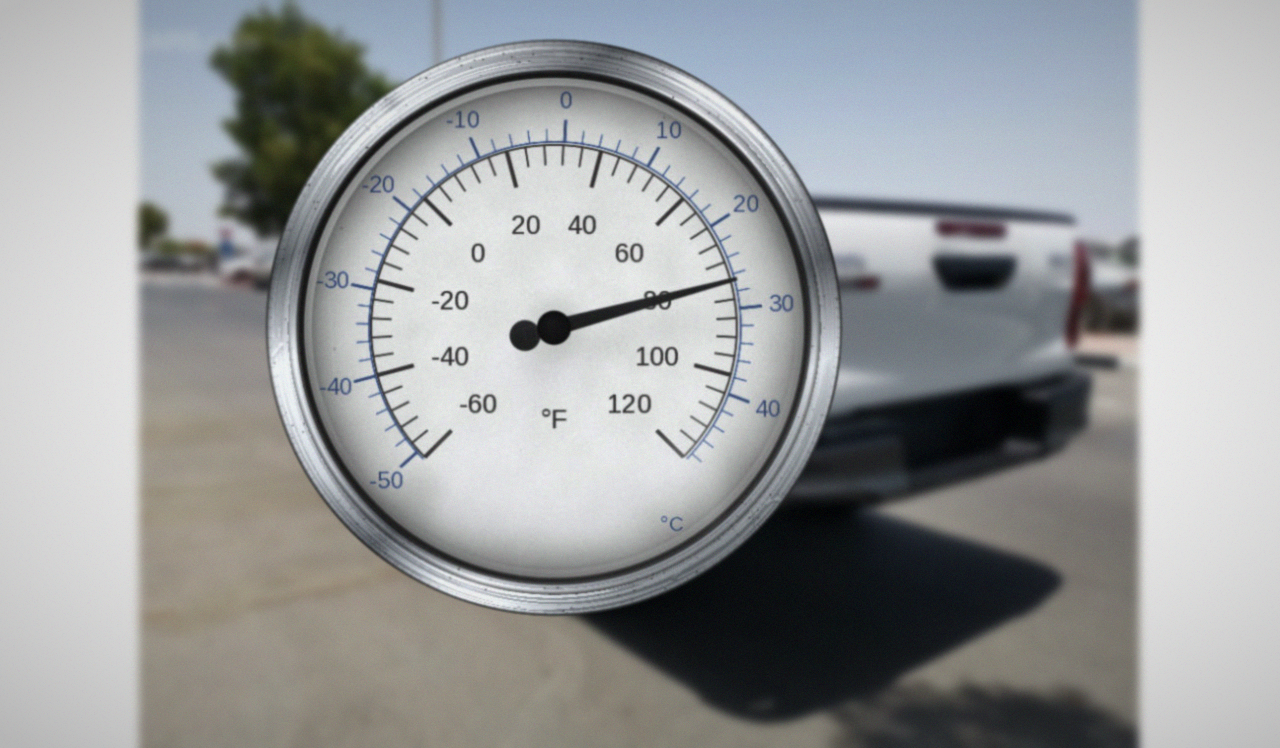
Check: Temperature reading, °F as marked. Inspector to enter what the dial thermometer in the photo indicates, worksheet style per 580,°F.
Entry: 80,°F
